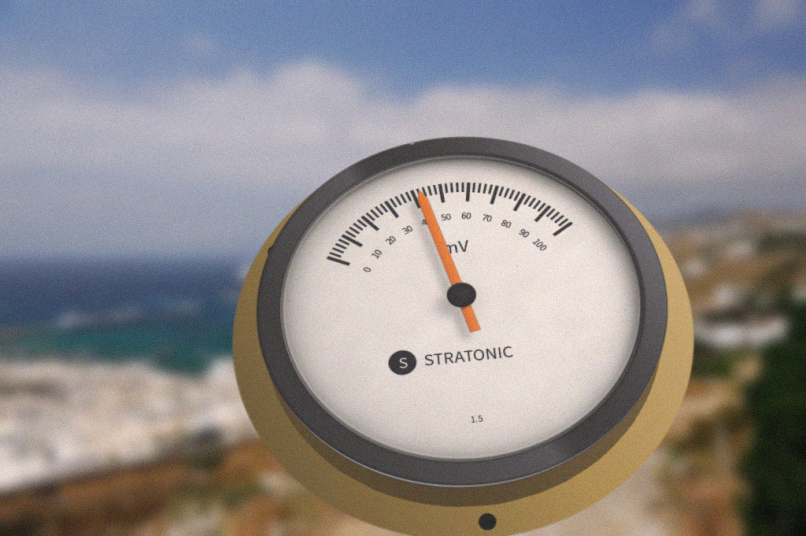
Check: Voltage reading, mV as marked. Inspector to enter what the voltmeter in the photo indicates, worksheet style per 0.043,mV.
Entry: 42,mV
